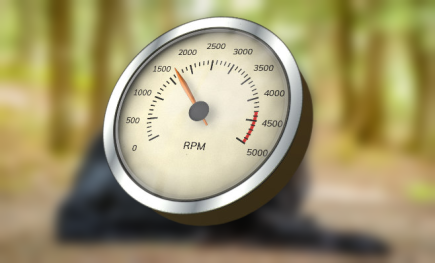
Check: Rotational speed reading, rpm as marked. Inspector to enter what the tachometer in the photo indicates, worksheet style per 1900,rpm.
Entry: 1700,rpm
